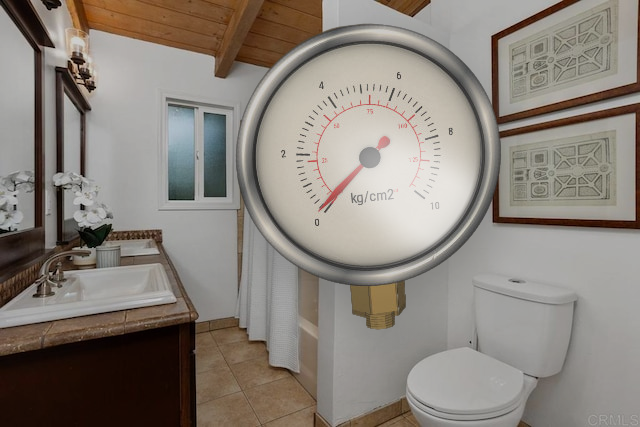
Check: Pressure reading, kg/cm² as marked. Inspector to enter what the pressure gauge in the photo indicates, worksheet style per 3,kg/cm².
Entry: 0.2,kg/cm²
